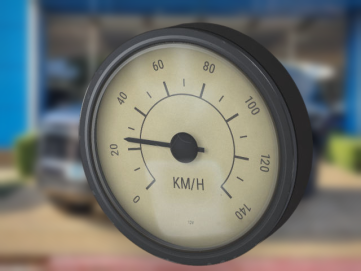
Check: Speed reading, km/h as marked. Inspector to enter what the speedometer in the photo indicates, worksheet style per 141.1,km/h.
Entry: 25,km/h
